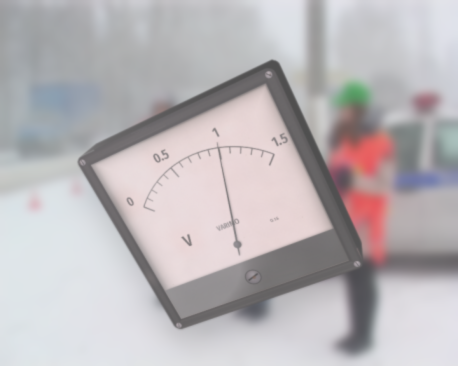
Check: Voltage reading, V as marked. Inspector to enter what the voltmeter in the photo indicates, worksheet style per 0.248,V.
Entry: 1,V
